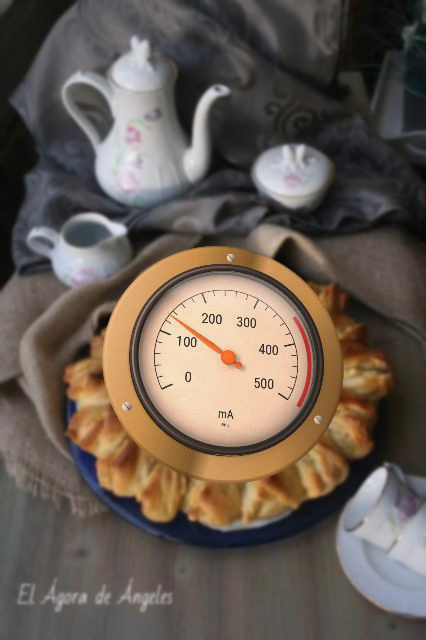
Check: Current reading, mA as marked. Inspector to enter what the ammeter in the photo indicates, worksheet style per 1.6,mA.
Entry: 130,mA
